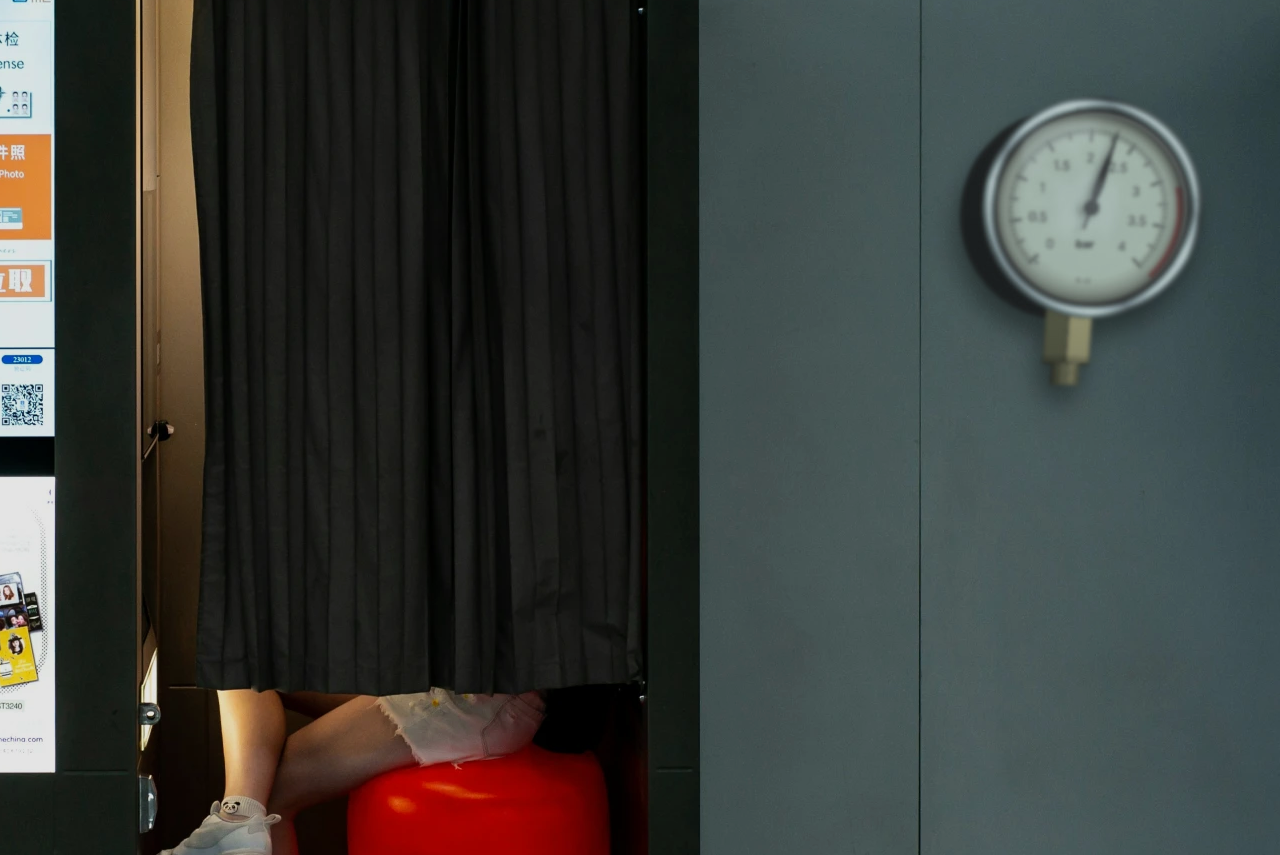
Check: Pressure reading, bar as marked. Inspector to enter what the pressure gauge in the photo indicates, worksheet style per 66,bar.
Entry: 2.25,bar
